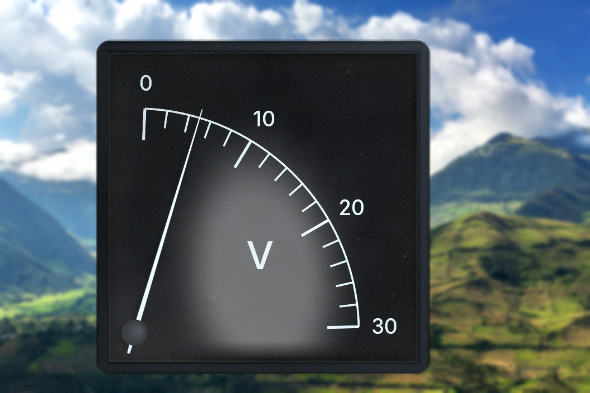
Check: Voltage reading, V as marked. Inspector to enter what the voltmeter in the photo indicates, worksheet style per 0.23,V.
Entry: 5,V
